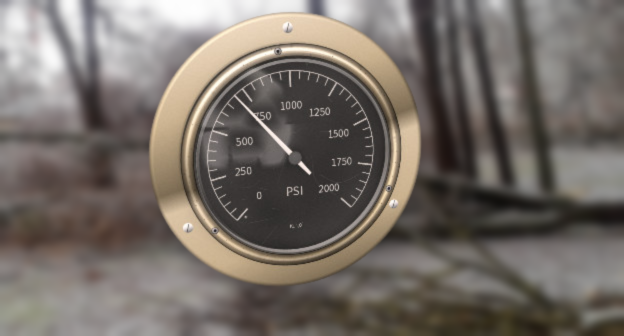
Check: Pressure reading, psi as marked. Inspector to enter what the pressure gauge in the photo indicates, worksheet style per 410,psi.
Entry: 700,psi
